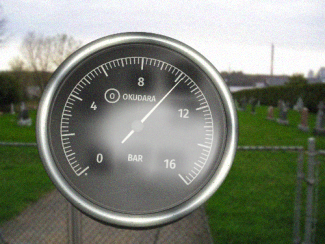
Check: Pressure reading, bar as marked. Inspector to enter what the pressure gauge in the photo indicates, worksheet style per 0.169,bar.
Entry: 10.2,bar
